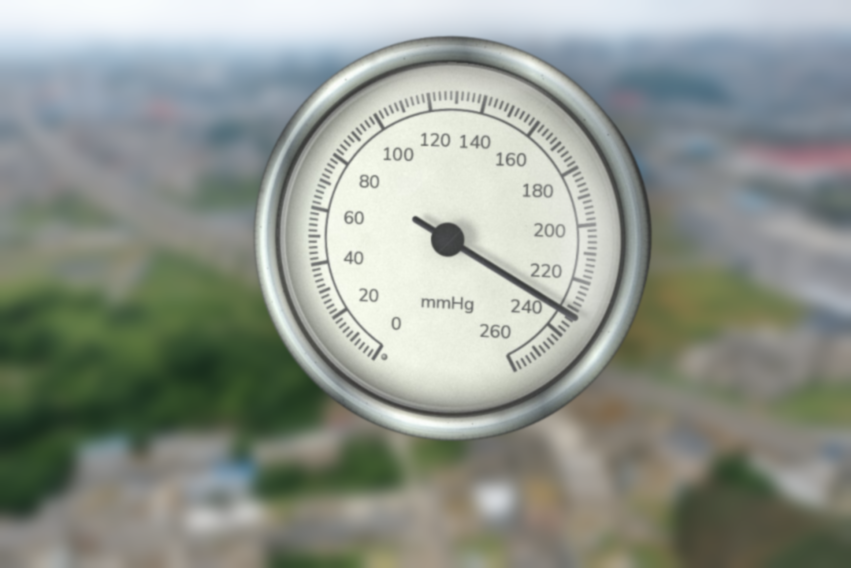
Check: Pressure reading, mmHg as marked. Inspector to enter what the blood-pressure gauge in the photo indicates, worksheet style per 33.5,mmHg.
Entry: 232,mmHg
